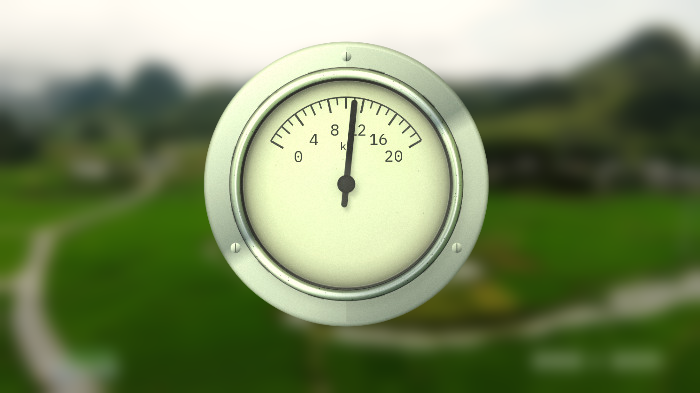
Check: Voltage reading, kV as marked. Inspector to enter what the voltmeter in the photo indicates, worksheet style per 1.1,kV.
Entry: 11,kV
